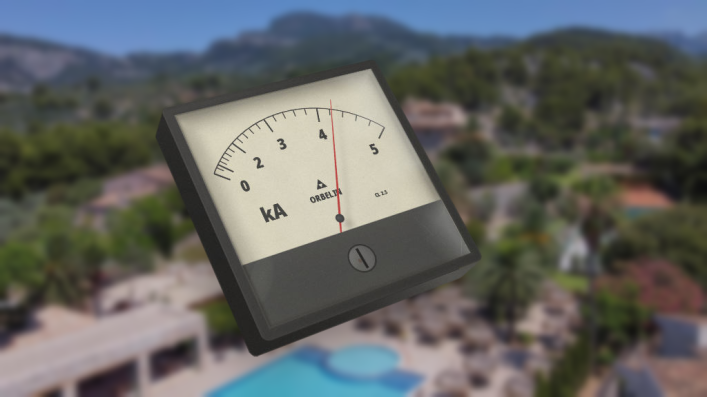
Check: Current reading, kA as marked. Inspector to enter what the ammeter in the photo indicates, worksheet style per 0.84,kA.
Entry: 4.2,kA
